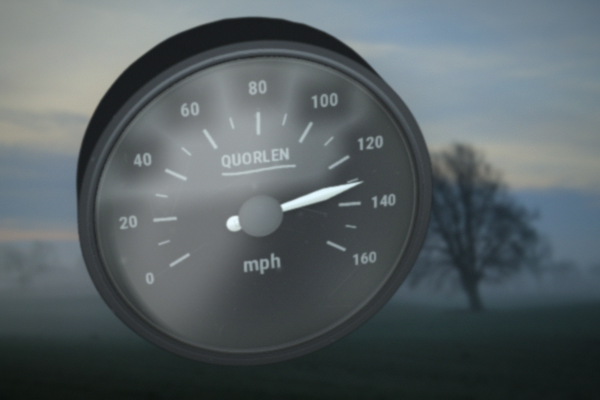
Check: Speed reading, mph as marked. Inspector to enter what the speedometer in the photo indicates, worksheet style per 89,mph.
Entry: 130,mph
